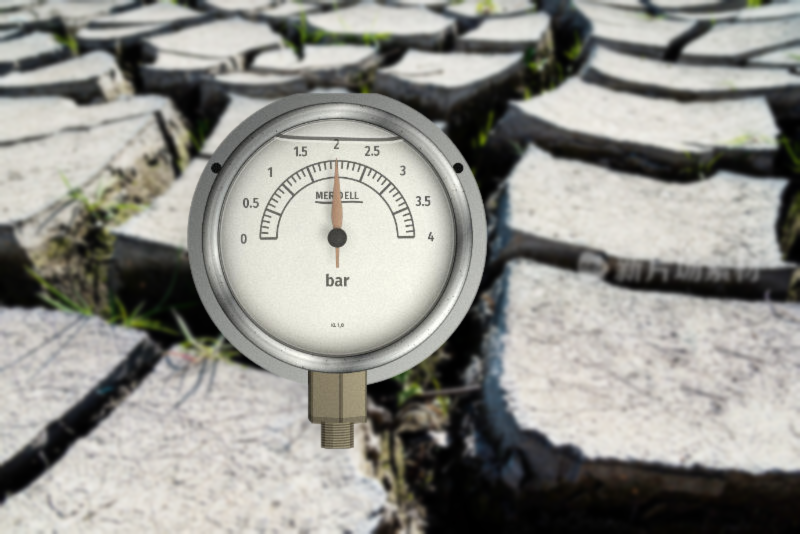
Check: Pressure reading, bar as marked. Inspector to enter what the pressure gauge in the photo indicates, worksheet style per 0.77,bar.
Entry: 2,bar
